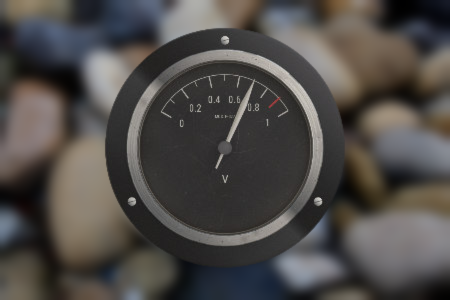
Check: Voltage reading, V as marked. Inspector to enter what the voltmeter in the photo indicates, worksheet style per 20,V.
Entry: 0.7,V
